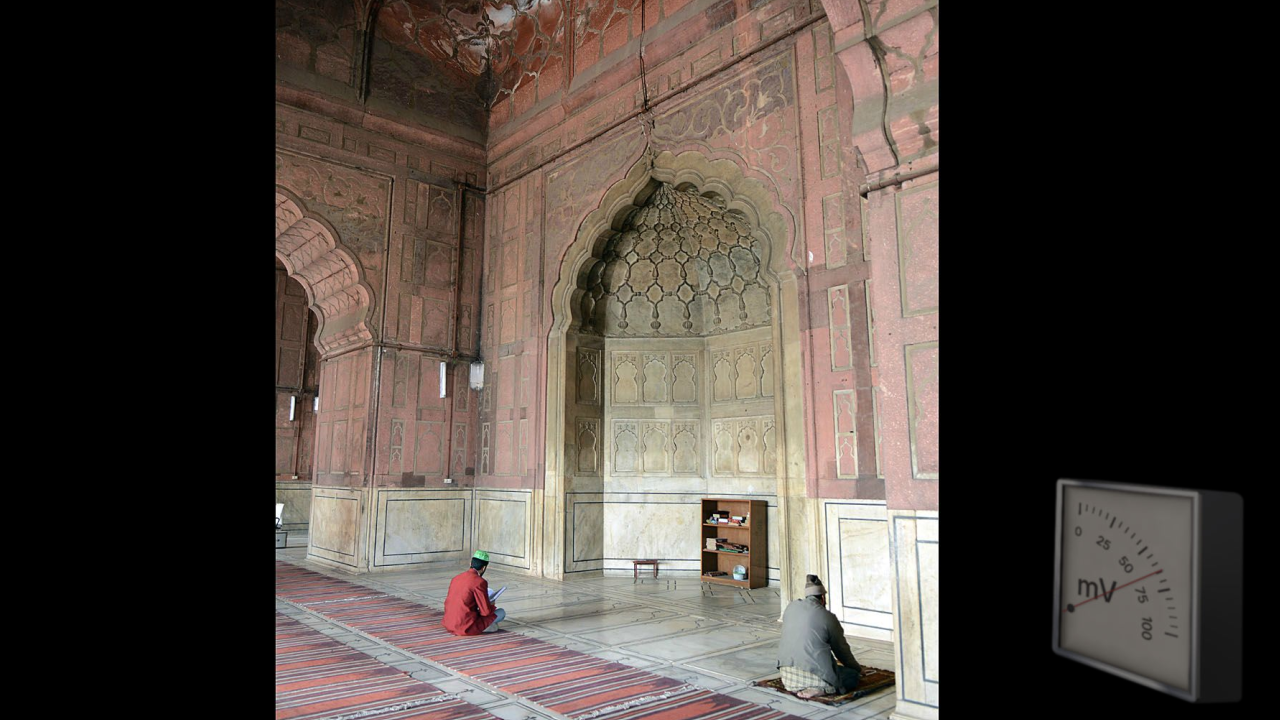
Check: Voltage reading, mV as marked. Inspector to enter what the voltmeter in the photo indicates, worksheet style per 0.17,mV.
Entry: 65,mV
